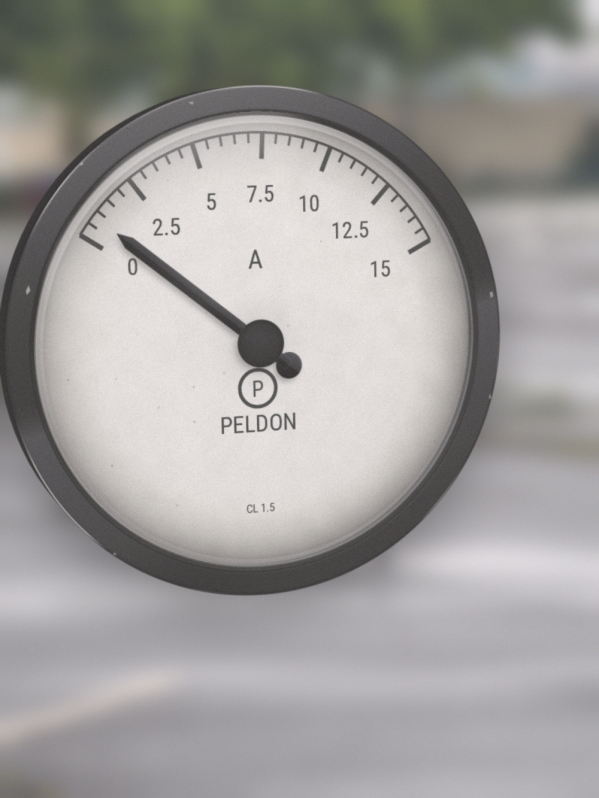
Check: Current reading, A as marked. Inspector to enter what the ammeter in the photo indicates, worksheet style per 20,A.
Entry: 0.75,A
